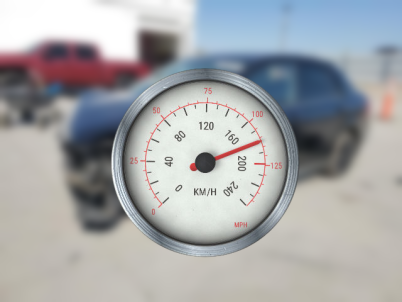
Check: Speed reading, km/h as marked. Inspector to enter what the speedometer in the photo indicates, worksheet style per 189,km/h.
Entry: 180,km/h
